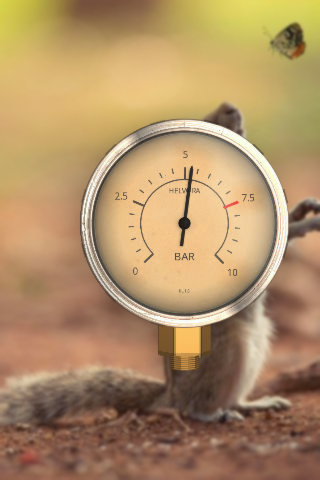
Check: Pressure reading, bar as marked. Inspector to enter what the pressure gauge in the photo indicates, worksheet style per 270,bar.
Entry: 5.25,bar
